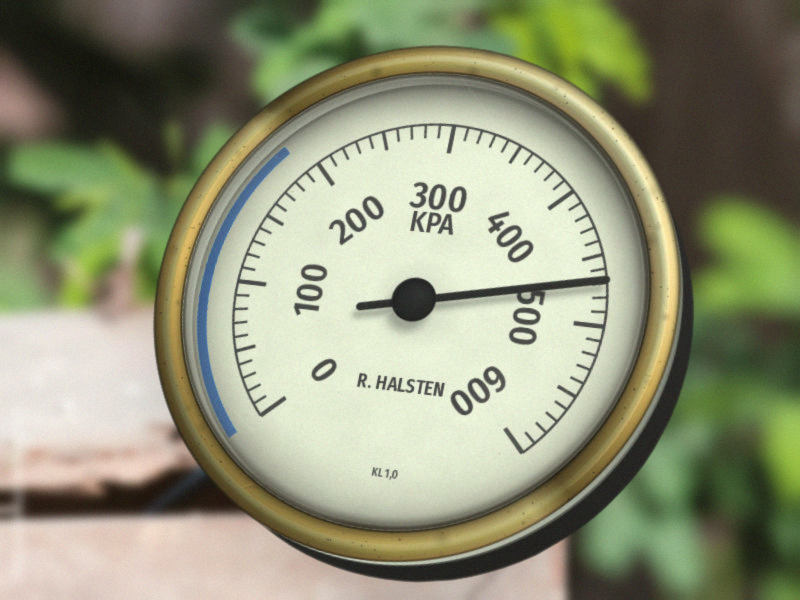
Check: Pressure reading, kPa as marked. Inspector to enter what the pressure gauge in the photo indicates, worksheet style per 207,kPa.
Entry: 470,kPa
